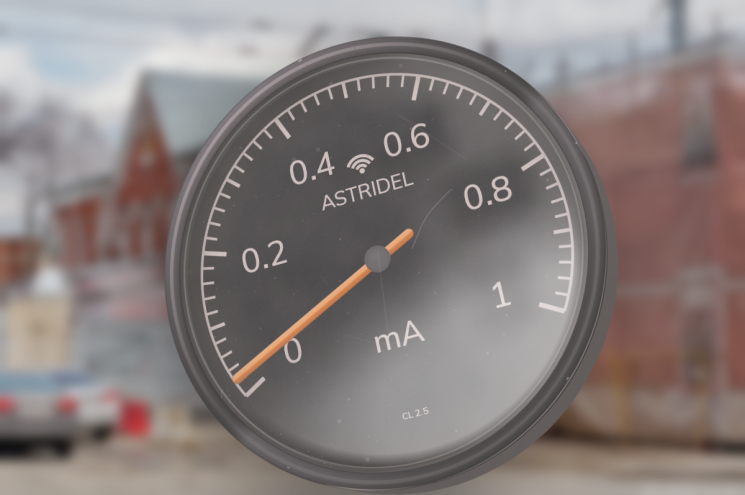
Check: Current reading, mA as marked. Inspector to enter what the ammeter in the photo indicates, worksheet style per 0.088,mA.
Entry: 0.02,mA
